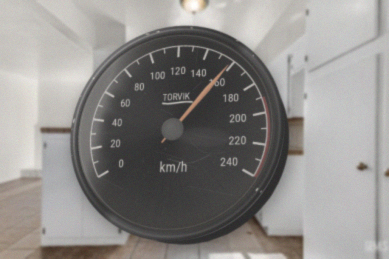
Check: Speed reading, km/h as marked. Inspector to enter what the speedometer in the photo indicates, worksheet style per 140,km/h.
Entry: 160,km/h
